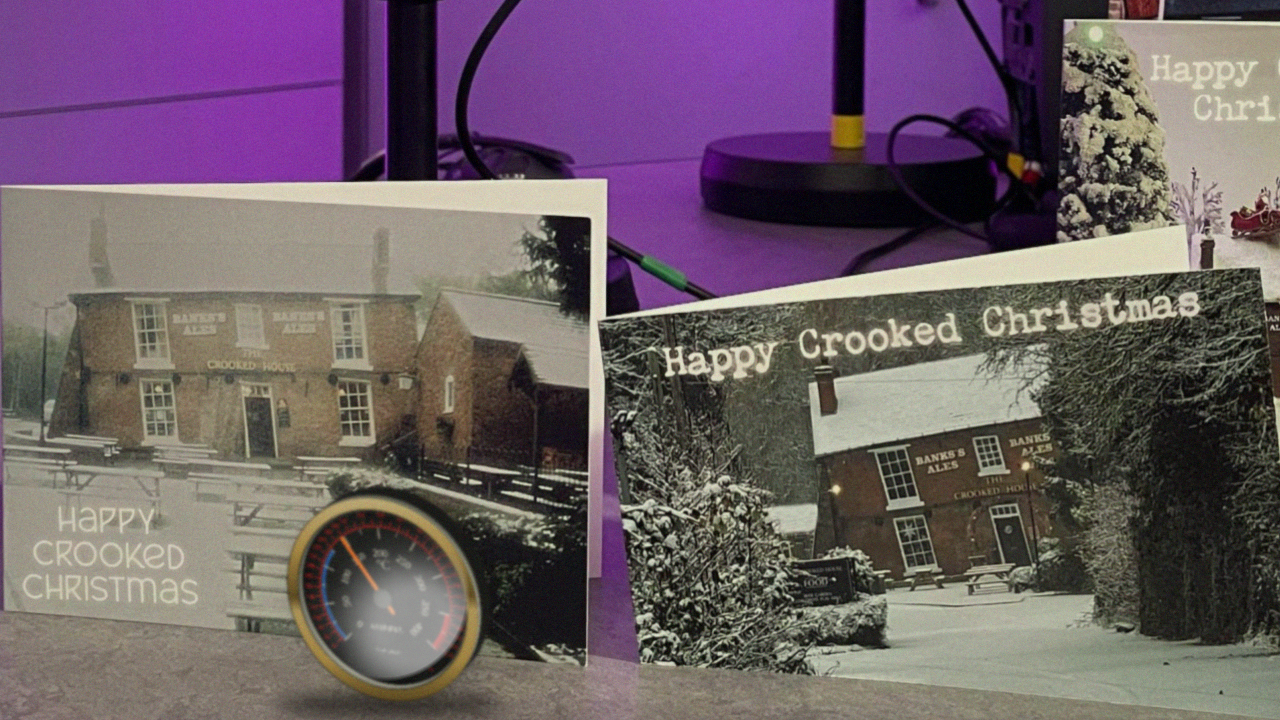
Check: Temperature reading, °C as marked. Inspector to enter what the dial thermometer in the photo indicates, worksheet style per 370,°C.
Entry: 150,°C
